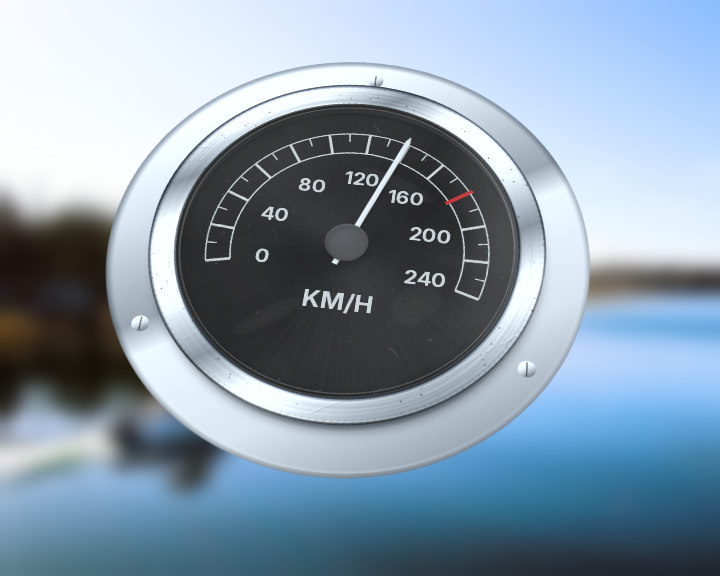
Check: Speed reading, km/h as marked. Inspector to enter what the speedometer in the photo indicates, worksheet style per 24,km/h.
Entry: 140,km/h
